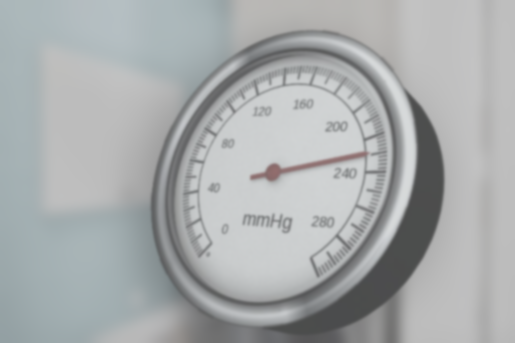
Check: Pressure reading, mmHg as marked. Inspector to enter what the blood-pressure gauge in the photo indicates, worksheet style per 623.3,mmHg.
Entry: 230,mmHg
